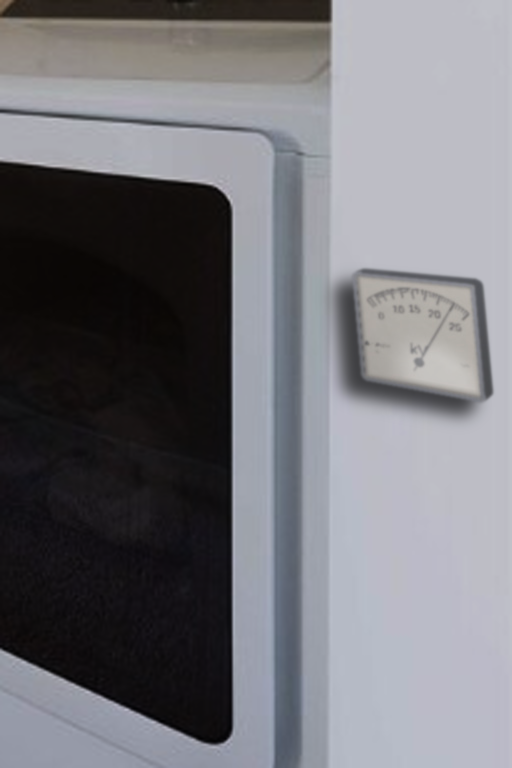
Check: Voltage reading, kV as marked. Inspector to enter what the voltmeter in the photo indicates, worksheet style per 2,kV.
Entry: 22.5,kV
